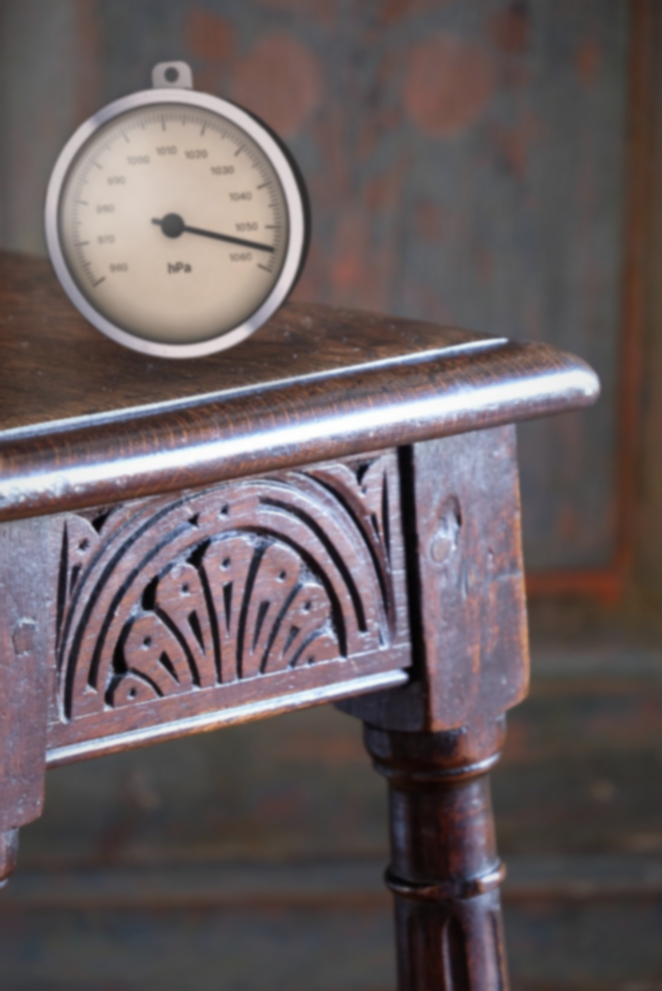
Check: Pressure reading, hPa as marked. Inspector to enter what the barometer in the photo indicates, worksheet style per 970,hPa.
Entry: 1055,hPa
